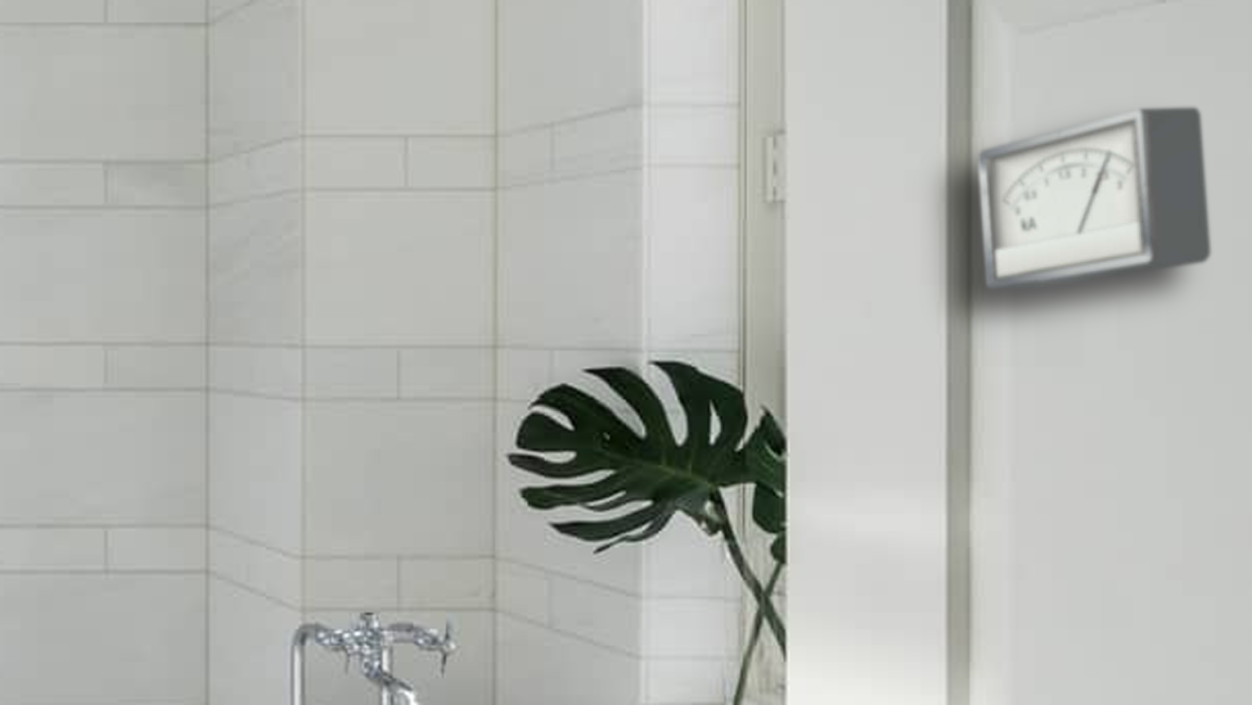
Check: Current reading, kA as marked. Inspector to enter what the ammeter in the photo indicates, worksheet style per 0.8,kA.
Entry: 2.5,kA
